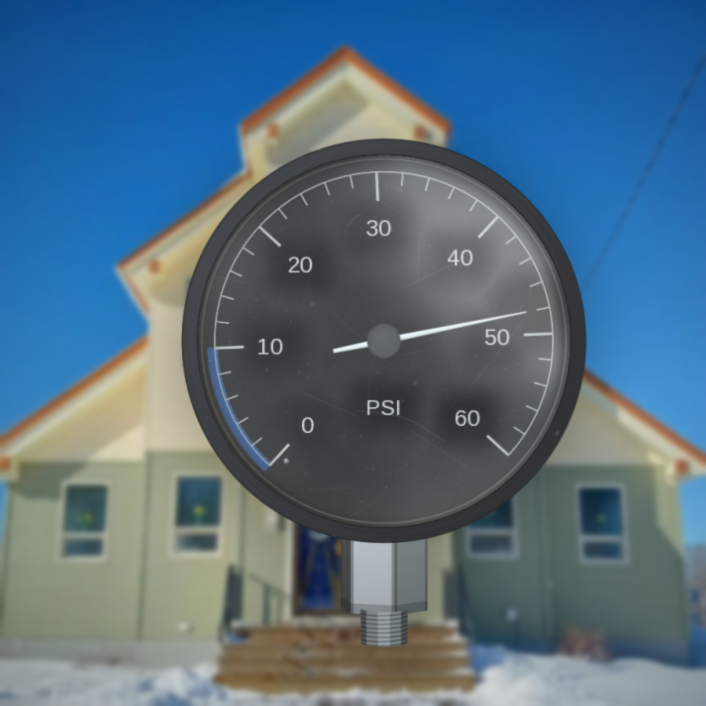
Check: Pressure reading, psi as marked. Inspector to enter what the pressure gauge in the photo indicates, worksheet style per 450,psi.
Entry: 48,psi
